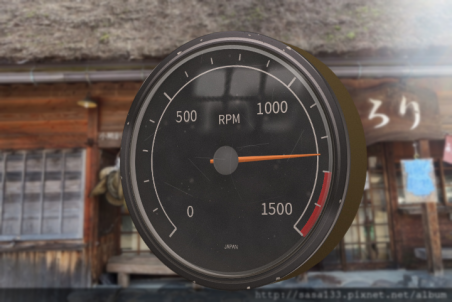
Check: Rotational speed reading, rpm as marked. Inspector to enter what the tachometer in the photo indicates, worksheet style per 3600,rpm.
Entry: 1250,rpm
